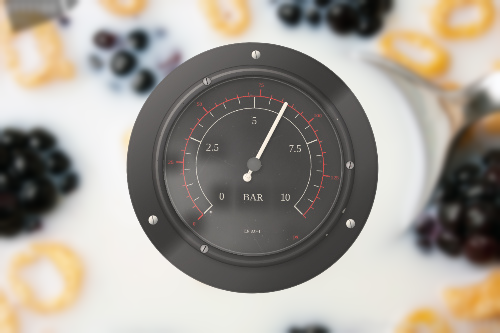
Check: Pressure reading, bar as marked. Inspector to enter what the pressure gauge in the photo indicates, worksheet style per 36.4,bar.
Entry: 6,bar
